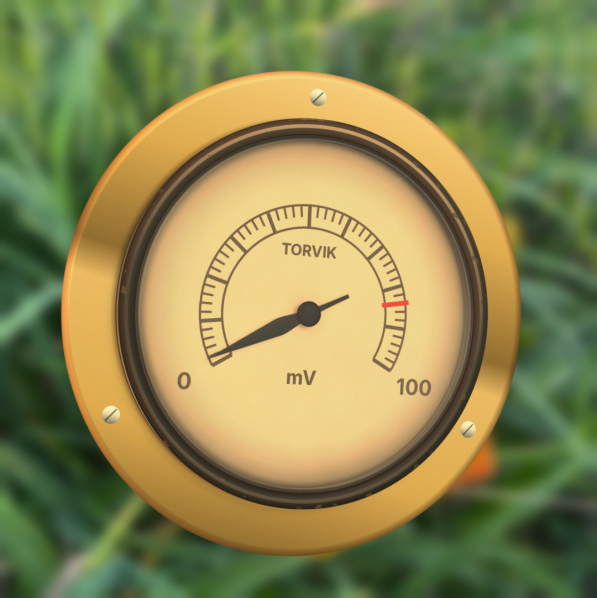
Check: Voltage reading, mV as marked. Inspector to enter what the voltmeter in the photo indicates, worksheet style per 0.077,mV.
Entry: 2,mV
